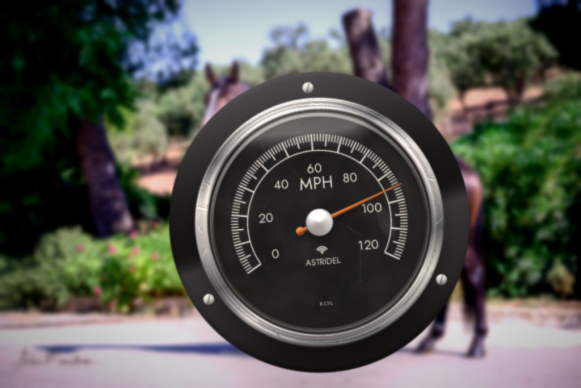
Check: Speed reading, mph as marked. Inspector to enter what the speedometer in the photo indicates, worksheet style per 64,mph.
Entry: 95,mph
